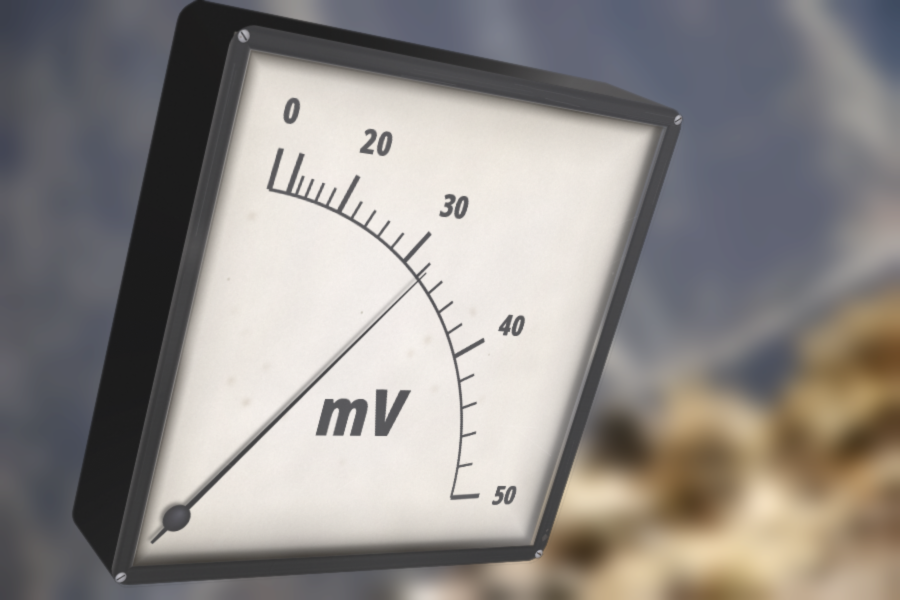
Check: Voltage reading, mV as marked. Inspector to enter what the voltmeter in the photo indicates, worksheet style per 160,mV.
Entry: 32,mV
